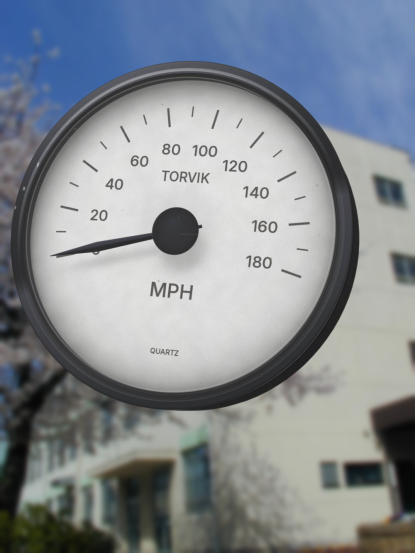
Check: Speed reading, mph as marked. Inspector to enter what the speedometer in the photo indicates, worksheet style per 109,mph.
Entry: 0,mph
